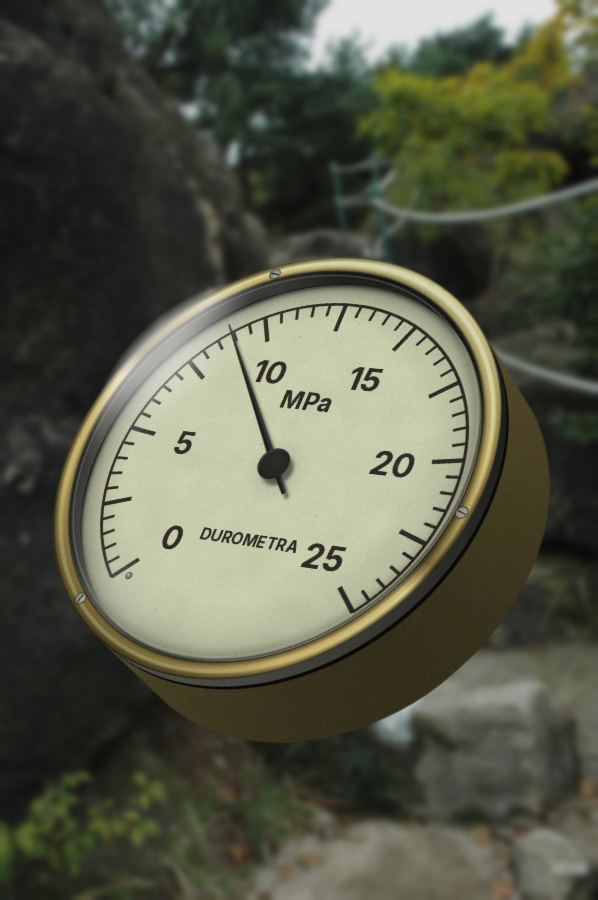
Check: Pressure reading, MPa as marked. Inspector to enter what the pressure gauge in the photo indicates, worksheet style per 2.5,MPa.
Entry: 9,MPa
